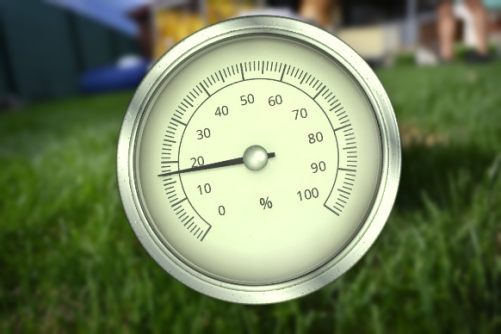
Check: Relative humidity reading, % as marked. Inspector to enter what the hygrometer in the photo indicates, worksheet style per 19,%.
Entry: 17,%
